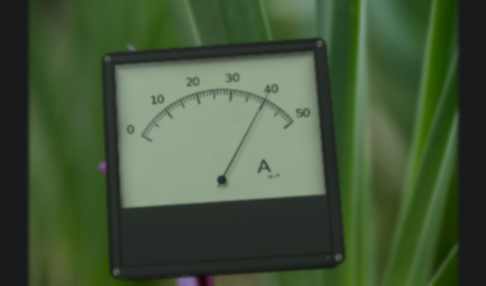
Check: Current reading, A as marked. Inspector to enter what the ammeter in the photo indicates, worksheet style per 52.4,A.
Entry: 40,A
